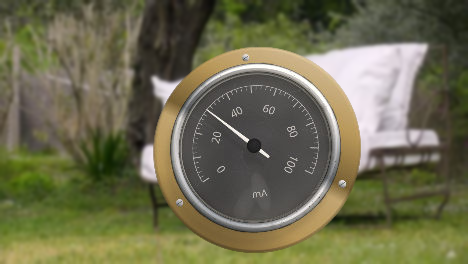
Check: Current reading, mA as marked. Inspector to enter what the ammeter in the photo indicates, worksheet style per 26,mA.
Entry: 30,mA
